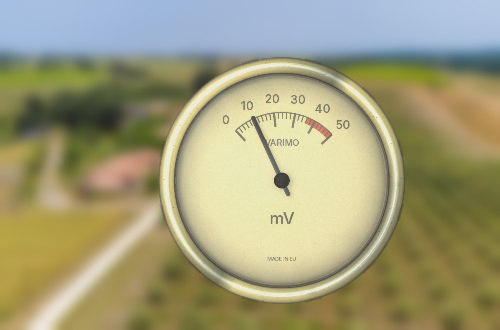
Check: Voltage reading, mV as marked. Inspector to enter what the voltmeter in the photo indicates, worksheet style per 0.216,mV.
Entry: 10,mV
